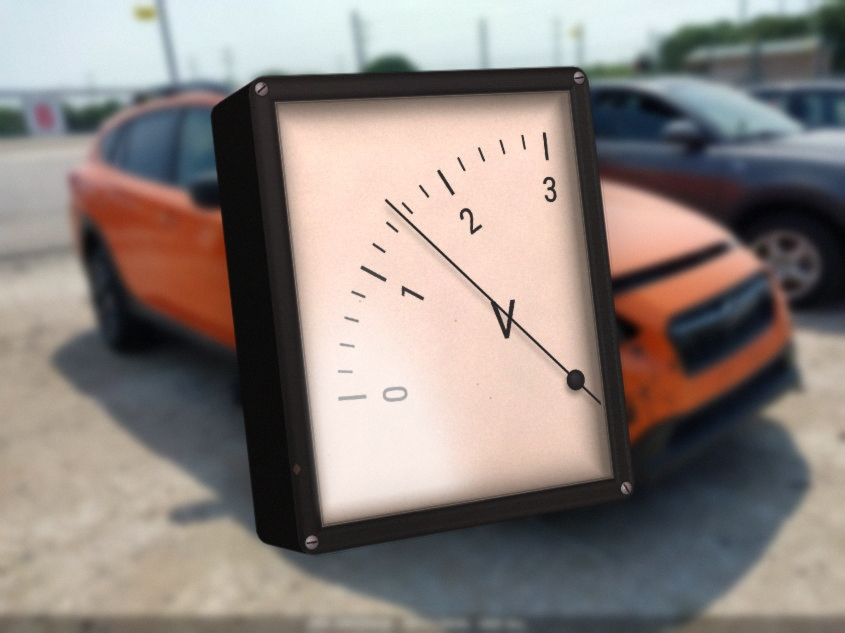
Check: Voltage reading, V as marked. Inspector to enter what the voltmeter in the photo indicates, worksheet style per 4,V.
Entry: 1.5,V
